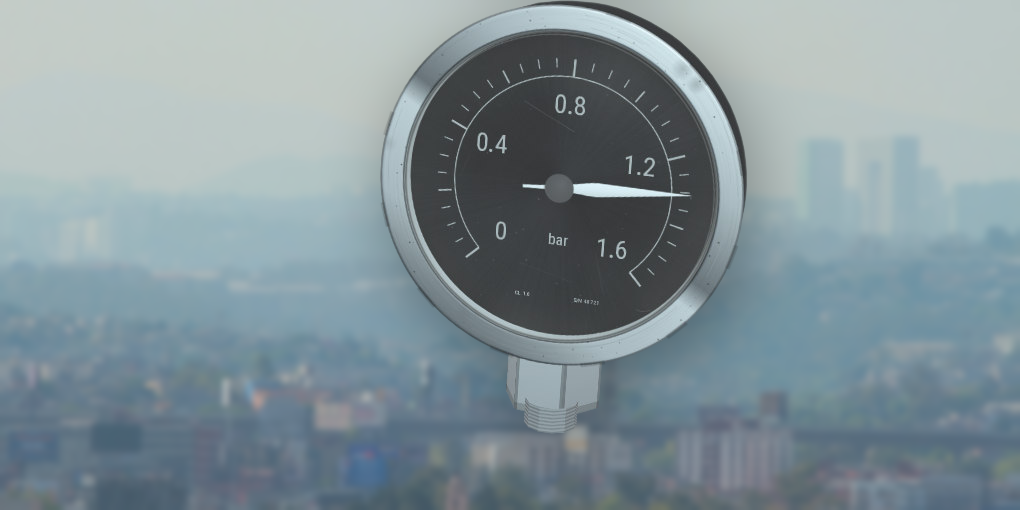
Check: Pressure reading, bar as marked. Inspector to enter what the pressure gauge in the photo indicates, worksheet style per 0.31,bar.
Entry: 1.3,bar
